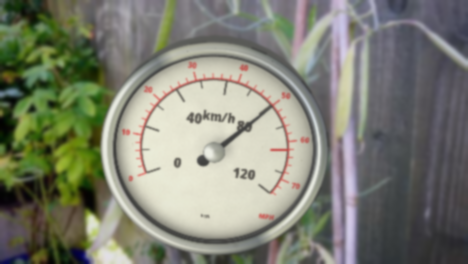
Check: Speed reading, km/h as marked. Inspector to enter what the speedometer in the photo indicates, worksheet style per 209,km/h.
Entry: 80,km/h
